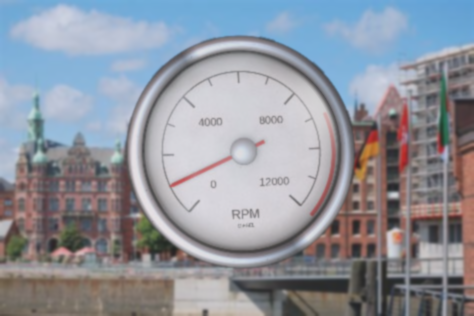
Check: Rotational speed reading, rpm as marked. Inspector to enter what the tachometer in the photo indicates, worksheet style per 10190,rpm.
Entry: 1000,rpm
